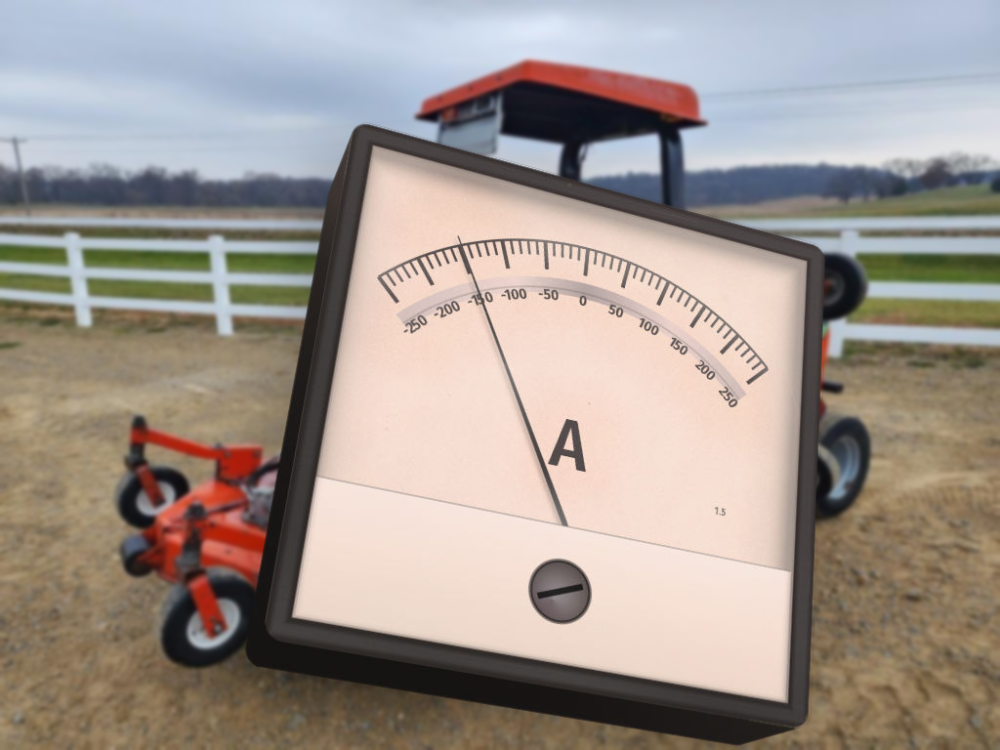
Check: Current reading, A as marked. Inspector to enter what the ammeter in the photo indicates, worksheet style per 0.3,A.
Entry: -150,A
